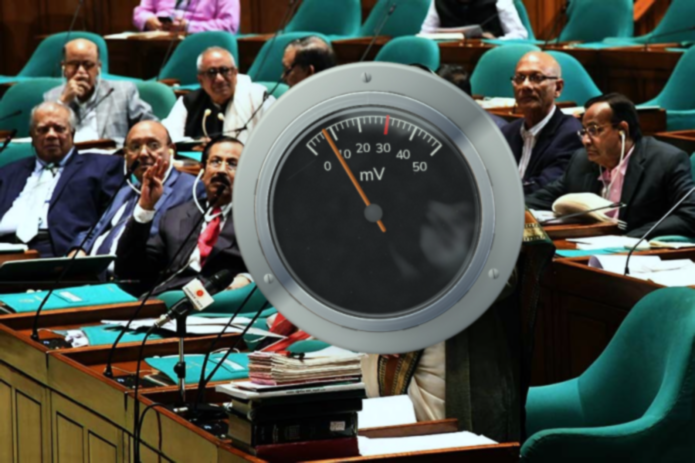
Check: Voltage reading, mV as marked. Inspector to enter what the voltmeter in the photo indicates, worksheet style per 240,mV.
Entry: 8,mV
